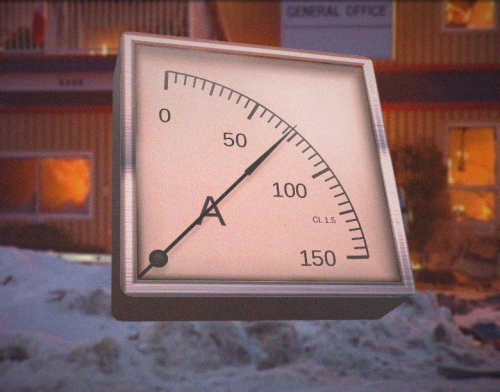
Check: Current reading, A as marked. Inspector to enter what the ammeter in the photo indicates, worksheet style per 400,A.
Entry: 72.5,A
